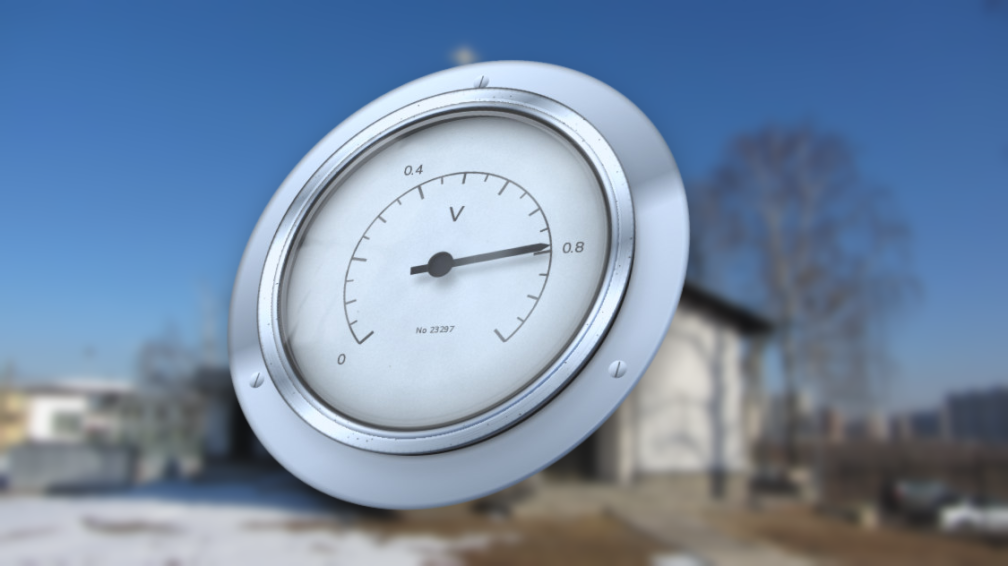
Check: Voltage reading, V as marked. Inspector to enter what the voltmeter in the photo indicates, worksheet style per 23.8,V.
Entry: 0.8,V
